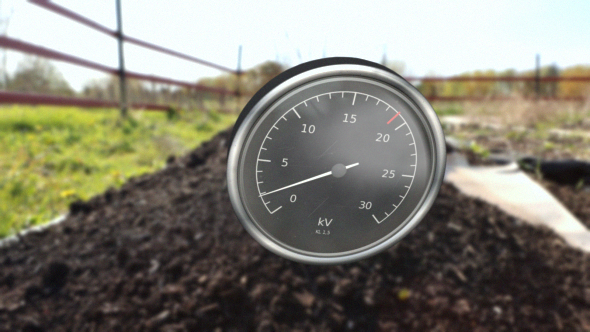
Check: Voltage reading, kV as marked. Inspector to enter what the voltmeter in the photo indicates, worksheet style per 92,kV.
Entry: 2,kV
